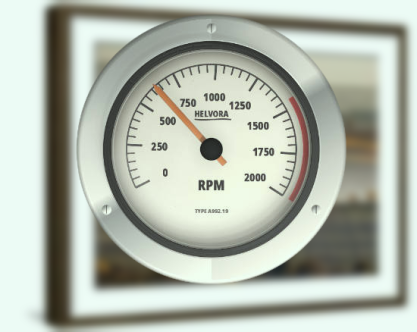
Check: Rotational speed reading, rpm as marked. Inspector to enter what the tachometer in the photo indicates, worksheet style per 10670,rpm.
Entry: 625,rpm
